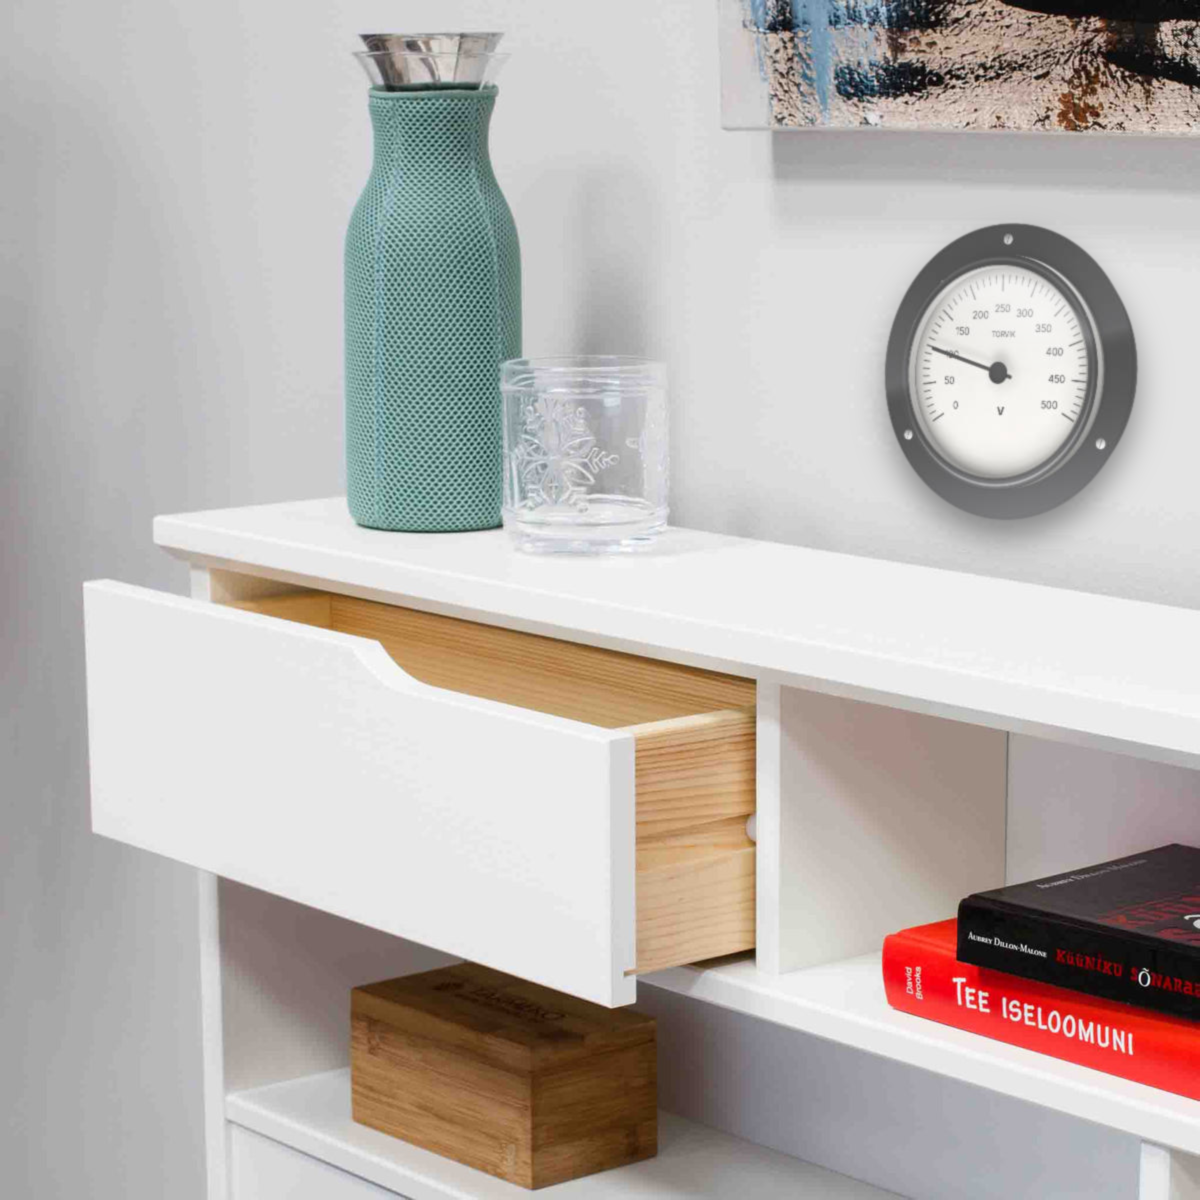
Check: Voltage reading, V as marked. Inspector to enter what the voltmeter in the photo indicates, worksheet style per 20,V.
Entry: 100,V
